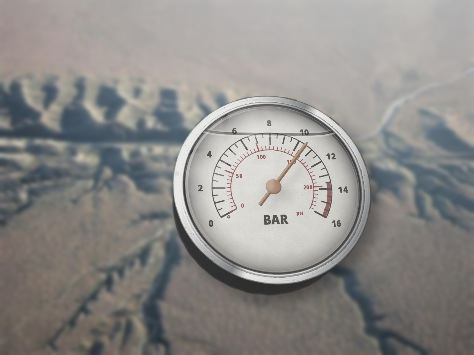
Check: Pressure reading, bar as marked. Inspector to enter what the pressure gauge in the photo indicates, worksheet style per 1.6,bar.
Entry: 10.5,bar
